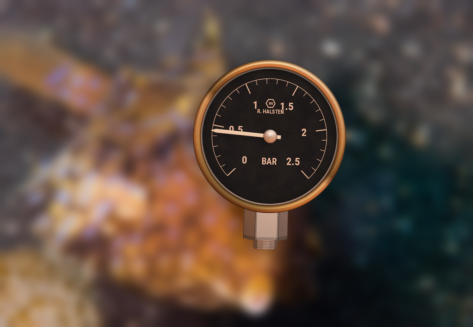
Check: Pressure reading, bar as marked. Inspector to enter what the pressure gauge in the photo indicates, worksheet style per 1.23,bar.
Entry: 0.45,bar
